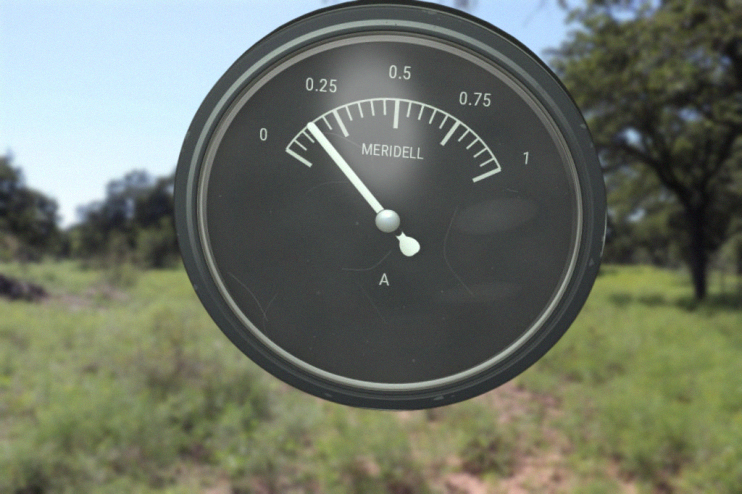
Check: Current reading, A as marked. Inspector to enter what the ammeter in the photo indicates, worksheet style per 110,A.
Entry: 0.15,A
